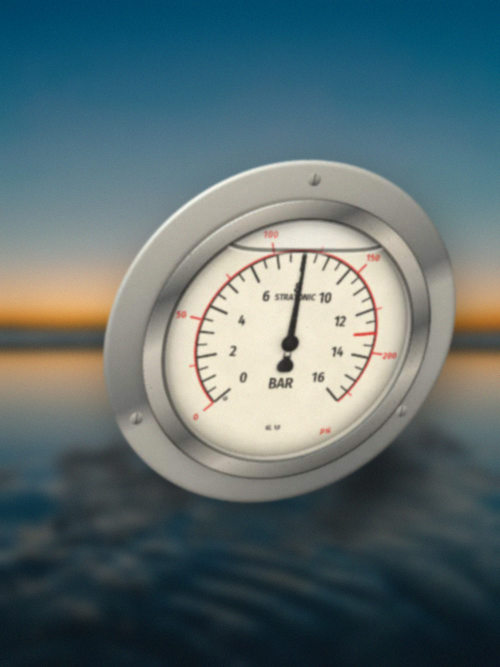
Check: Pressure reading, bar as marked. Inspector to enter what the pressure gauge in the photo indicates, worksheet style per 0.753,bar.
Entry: 8,bar
